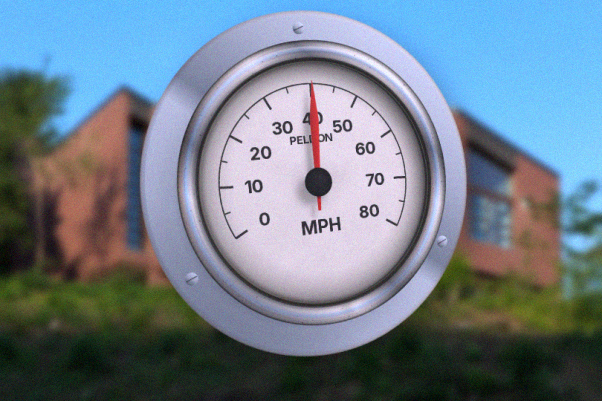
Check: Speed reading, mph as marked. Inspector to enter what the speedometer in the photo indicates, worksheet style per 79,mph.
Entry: 40,mph
